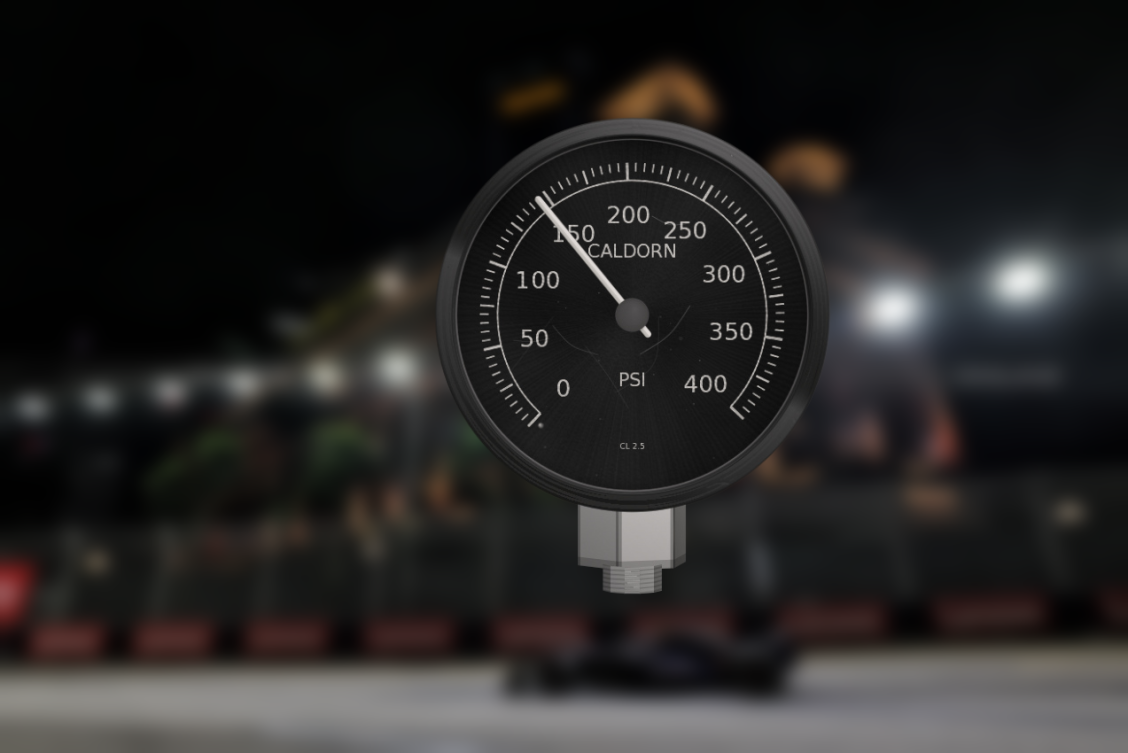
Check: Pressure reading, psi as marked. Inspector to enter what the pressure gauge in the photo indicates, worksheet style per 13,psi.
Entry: 145,psi
